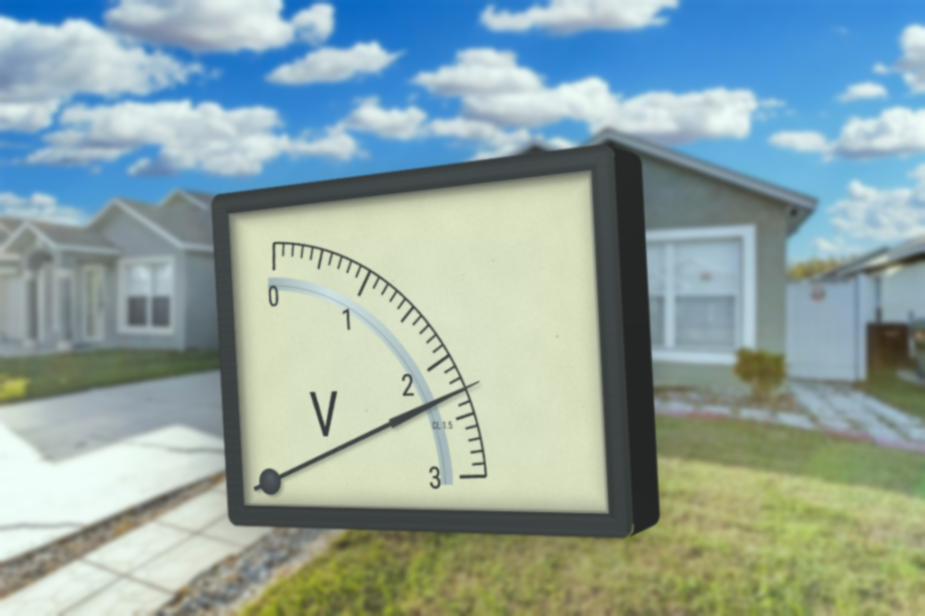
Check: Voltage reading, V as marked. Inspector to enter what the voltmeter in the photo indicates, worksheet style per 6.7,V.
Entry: 2.3,V
